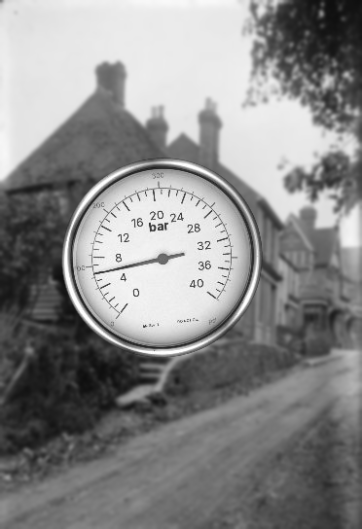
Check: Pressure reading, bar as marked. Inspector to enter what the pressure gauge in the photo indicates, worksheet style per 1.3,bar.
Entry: 6,bar
